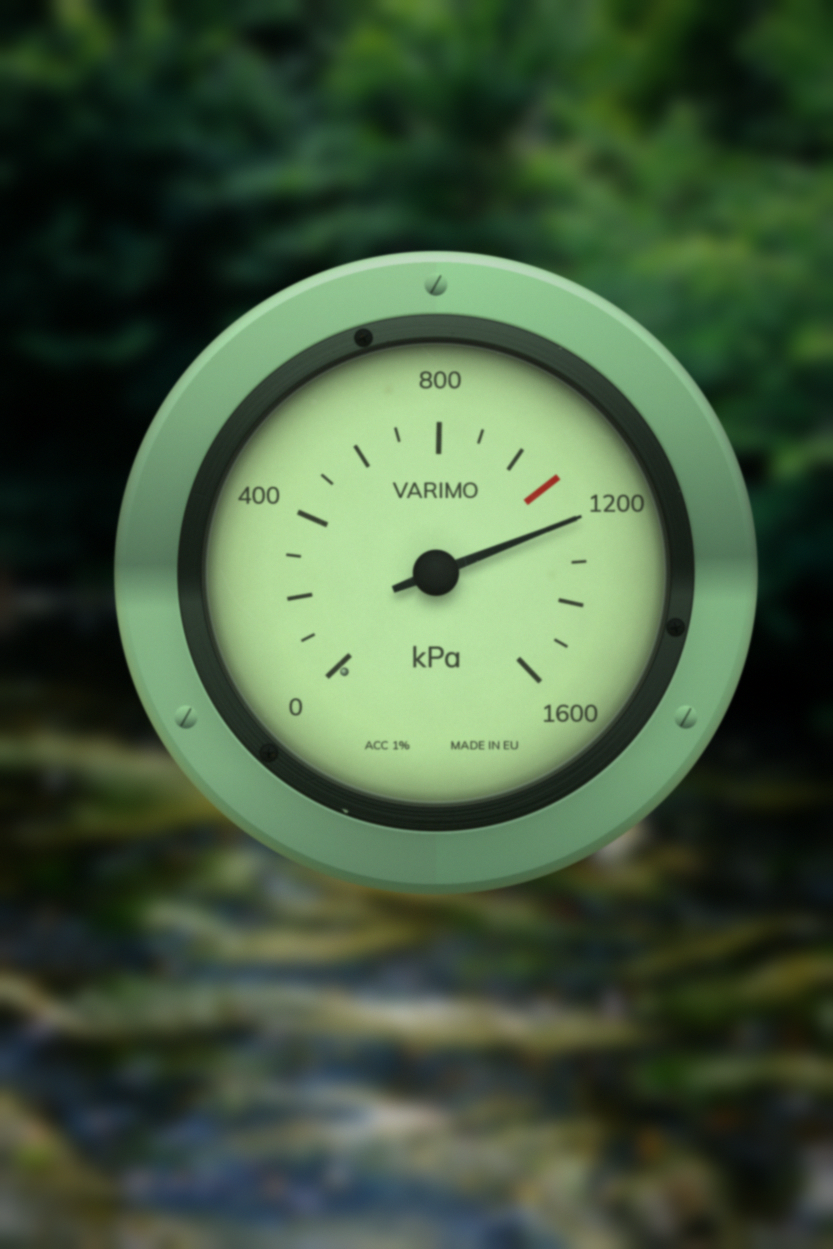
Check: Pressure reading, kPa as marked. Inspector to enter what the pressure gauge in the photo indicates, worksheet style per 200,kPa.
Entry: 1200,kPa
